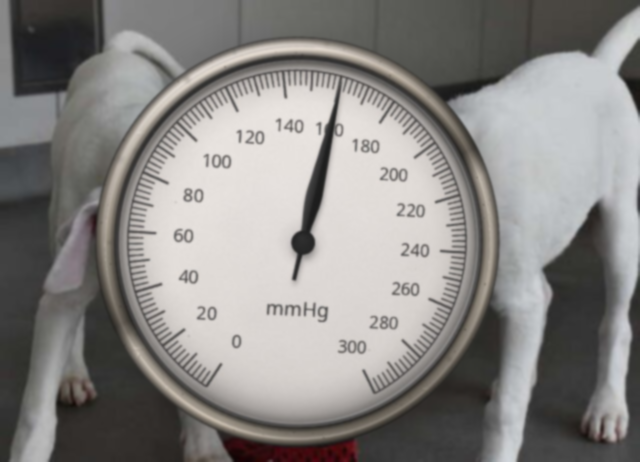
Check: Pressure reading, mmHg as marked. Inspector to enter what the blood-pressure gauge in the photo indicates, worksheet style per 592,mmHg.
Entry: 160,mmHg
